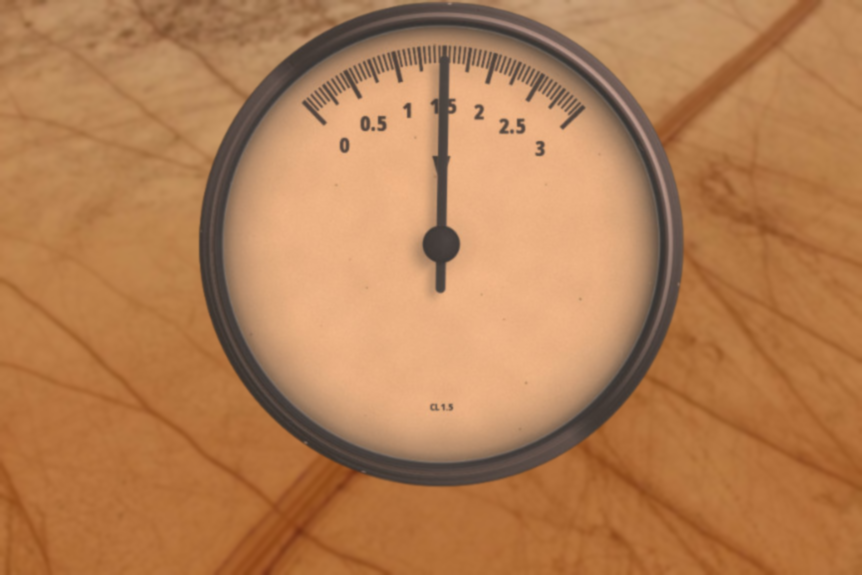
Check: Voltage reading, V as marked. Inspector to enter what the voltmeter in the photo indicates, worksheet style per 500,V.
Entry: 1.5,V
